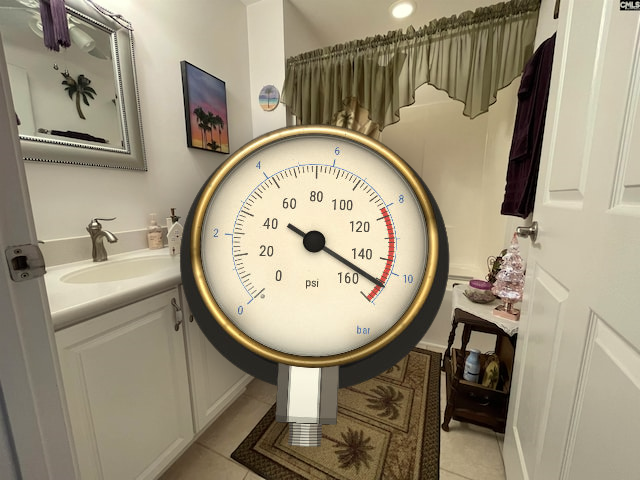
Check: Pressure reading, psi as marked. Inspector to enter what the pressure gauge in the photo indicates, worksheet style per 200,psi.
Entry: 152,psi
